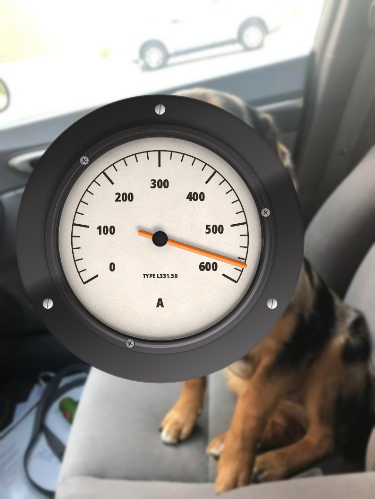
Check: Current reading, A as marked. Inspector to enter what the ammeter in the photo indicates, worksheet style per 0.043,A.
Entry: 570,A
